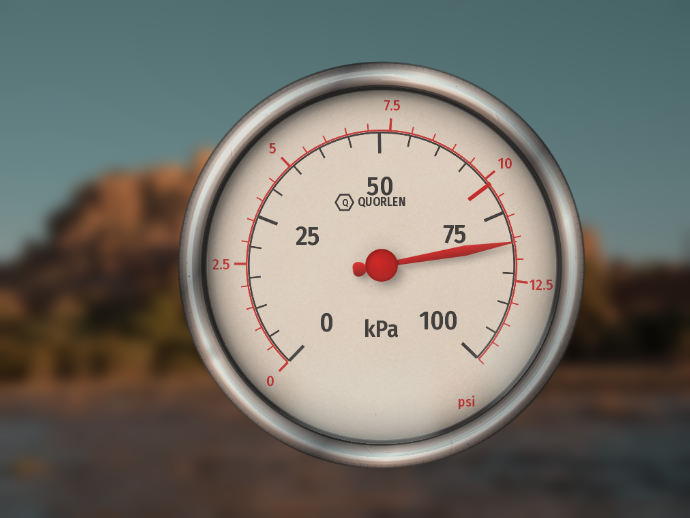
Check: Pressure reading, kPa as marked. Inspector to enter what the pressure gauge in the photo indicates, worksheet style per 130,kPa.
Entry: 80,kPa
